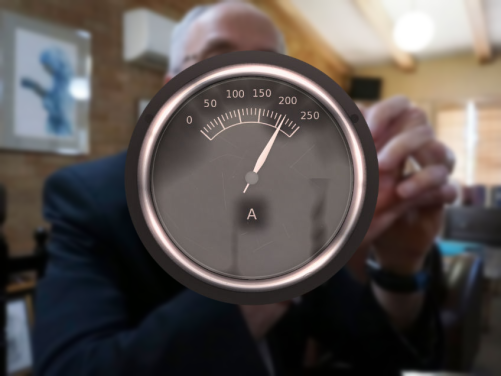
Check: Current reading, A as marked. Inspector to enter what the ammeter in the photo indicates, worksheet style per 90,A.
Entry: 210,A
